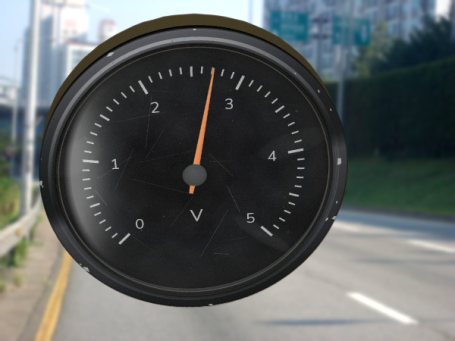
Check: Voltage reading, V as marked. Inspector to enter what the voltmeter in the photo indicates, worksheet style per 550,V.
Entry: 2.7,V
